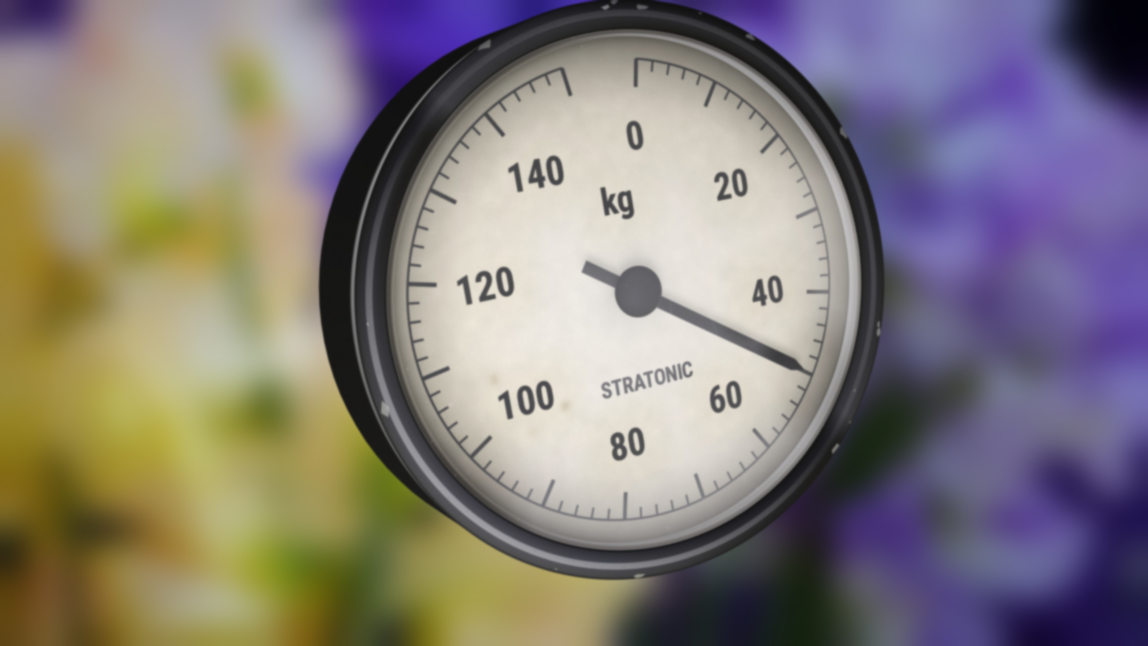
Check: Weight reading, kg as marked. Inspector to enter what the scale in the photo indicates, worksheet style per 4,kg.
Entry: 50,kg
